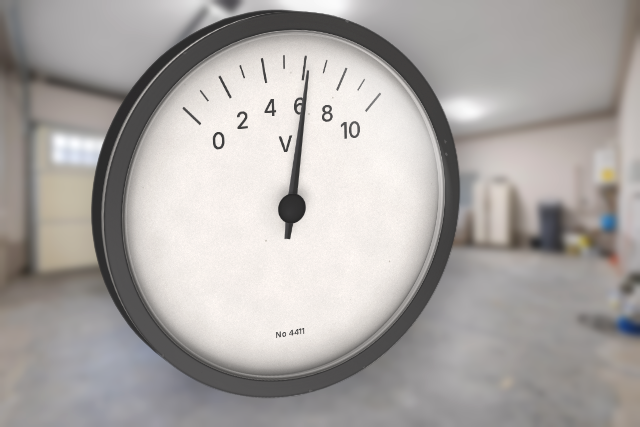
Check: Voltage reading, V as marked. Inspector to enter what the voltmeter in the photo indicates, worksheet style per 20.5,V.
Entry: 6,V
